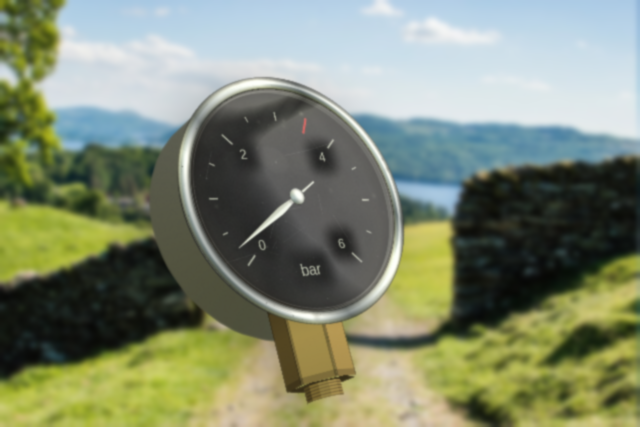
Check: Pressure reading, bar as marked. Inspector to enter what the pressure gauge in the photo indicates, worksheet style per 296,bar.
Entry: 0.25,bar
